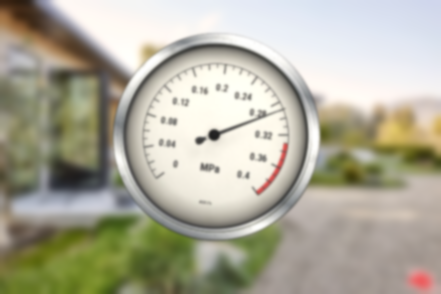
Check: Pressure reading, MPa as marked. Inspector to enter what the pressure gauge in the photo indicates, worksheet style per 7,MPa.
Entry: 0.29,MPa
